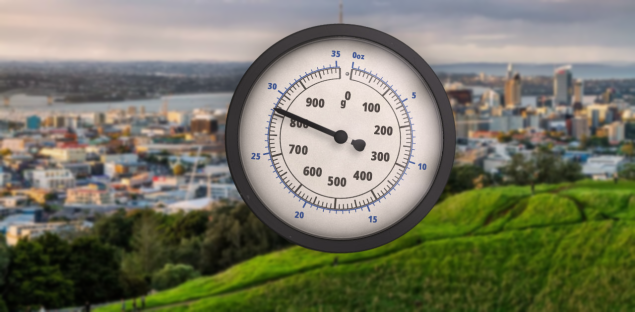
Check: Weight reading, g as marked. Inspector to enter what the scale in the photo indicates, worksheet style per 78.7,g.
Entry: 810,g
